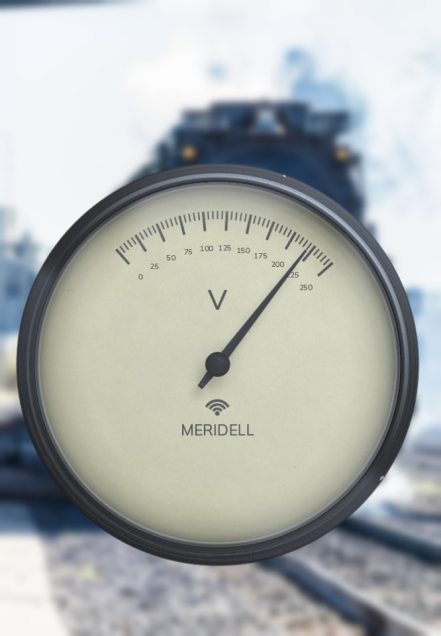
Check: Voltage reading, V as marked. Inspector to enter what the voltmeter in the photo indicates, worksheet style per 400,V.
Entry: 220,V
